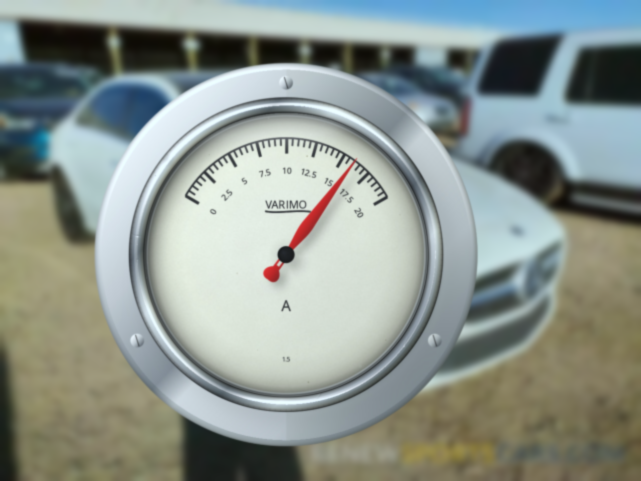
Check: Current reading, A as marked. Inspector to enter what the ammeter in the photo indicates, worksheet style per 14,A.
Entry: 16,A
